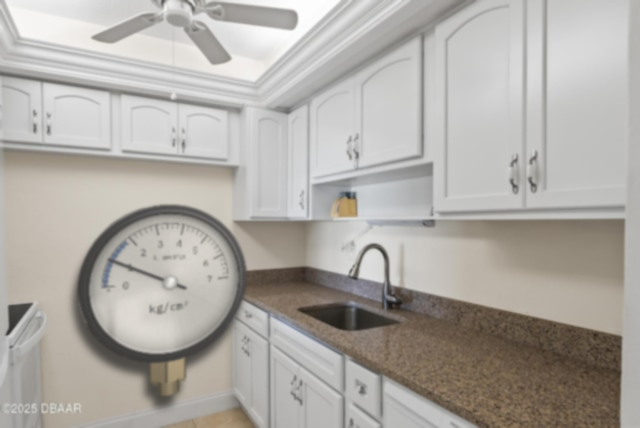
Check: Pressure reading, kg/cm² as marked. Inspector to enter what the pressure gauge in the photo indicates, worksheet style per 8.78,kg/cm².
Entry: 1,kg/cm²
